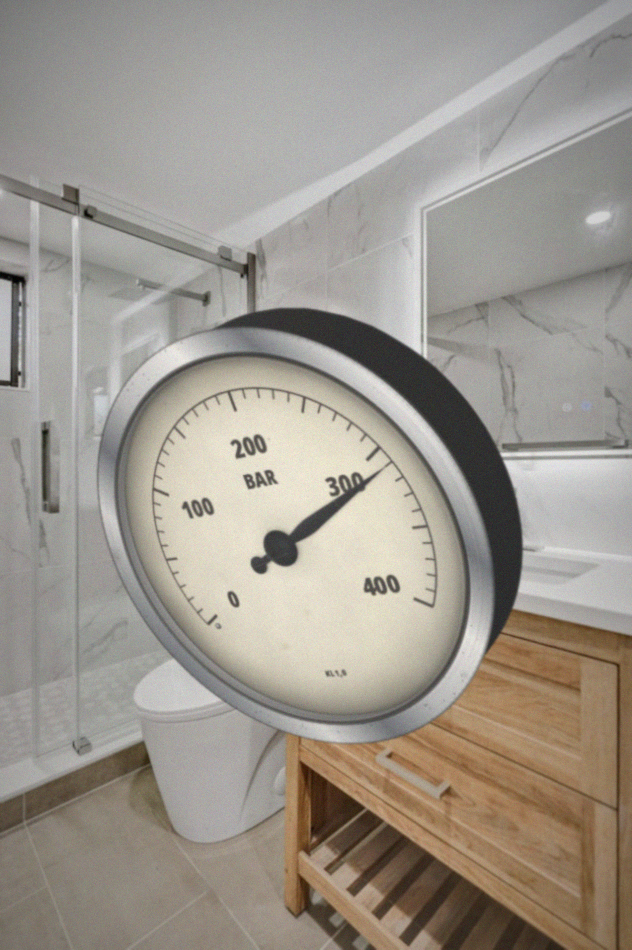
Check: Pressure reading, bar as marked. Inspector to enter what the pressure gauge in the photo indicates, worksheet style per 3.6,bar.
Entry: 310,bar
